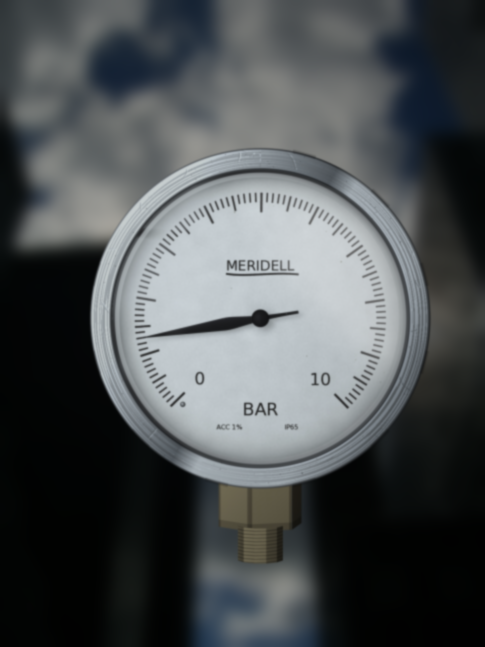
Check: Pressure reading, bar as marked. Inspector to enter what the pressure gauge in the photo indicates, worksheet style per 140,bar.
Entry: 1.3,bar
